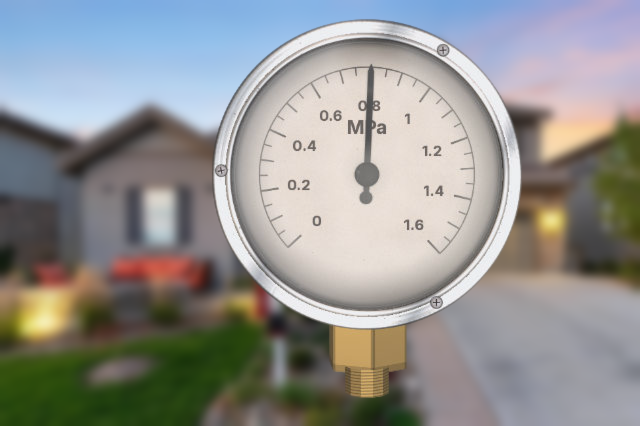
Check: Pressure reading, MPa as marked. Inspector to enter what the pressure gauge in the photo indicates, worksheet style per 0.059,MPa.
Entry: 0.8,MPa
